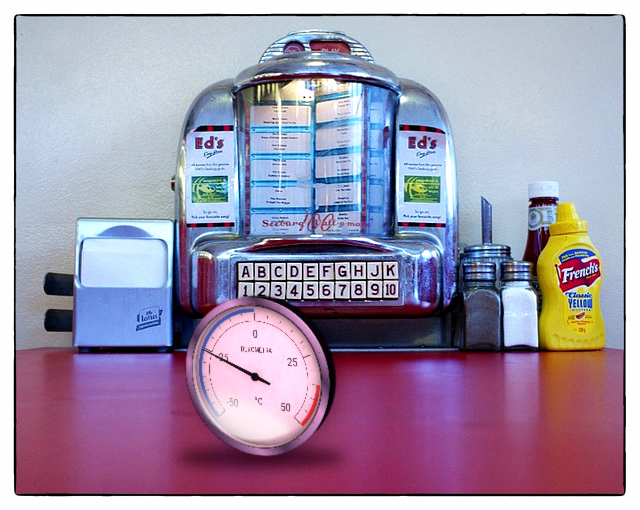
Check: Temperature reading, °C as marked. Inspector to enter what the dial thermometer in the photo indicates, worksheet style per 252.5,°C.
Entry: -25,°C
